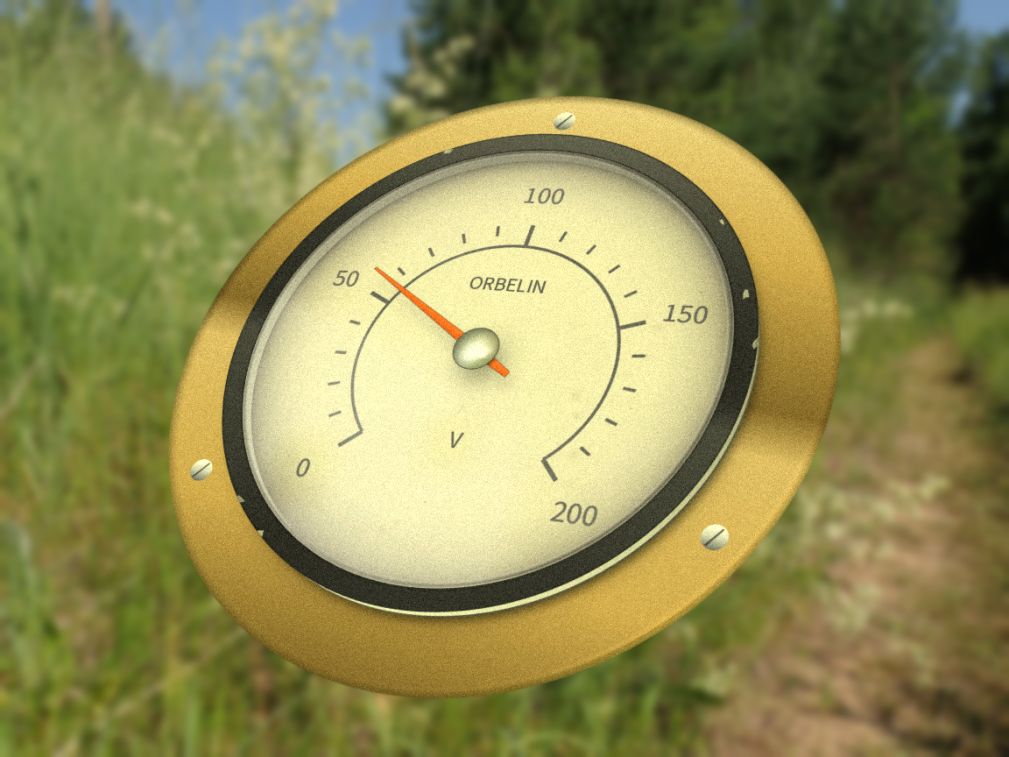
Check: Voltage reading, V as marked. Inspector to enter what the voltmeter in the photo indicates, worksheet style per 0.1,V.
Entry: 55,V
